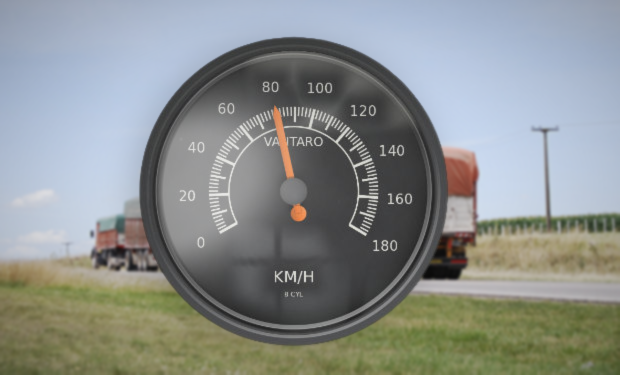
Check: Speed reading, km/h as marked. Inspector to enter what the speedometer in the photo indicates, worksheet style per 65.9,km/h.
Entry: 80,km/h
